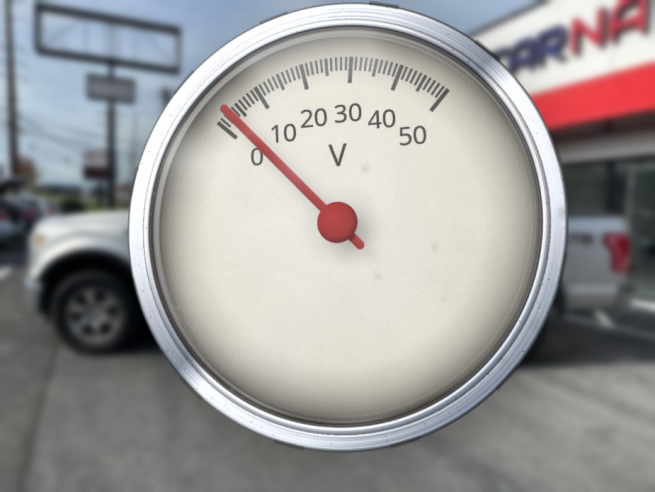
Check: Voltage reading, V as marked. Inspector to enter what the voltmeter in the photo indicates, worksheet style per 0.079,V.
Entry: 3,V
